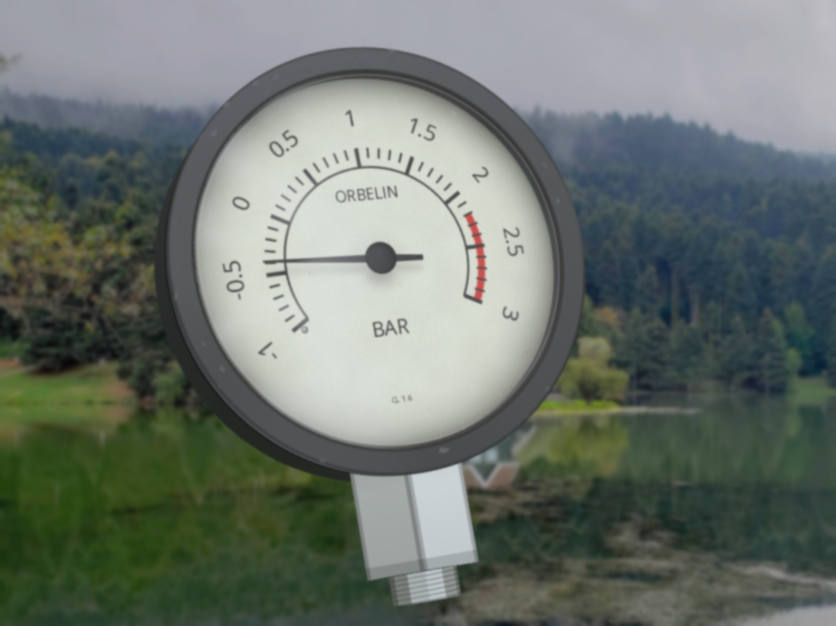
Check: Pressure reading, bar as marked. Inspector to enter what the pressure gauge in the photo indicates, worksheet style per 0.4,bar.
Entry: -0.4,bar
